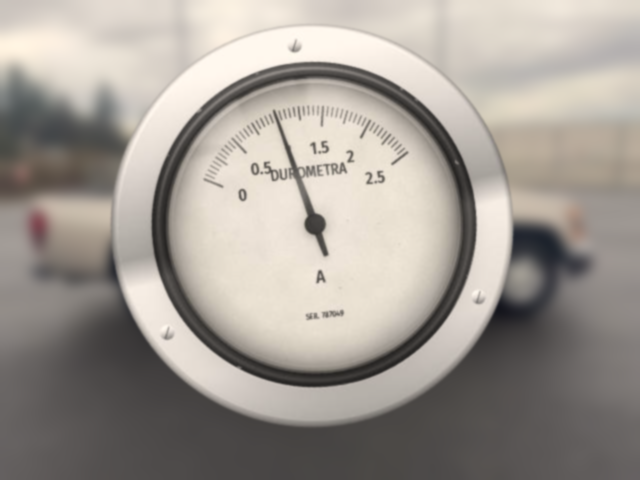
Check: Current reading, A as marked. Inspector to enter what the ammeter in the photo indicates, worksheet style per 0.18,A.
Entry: 1,A
